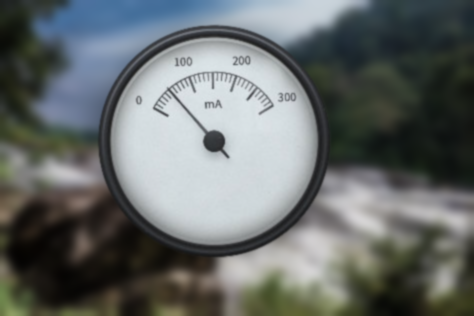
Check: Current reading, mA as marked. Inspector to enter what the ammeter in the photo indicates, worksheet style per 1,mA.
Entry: 50,mA
